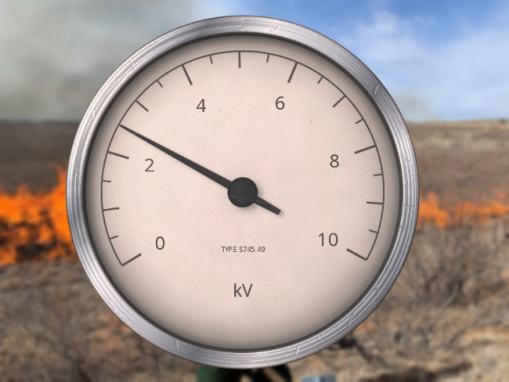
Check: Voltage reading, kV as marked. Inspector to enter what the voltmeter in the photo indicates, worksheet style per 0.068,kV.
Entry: 2.5,kV
